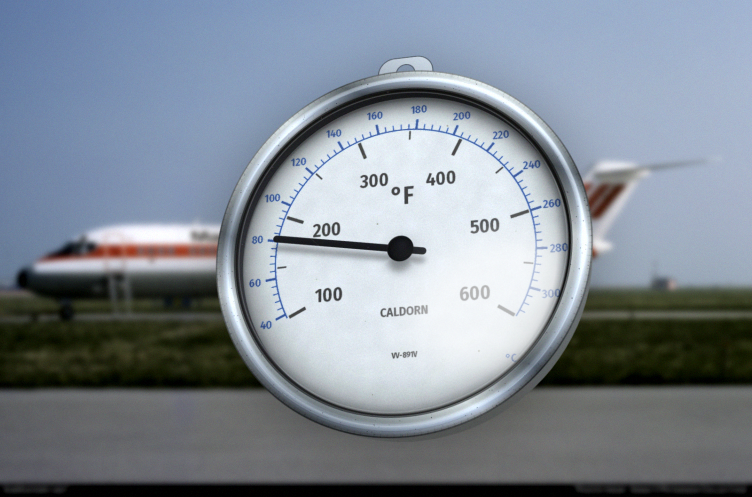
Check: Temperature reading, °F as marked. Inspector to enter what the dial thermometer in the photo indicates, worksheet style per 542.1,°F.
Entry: 175,°F
